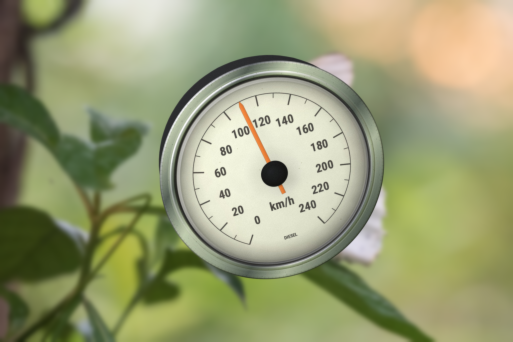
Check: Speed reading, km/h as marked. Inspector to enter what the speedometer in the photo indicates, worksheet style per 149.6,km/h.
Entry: 110,km/h
